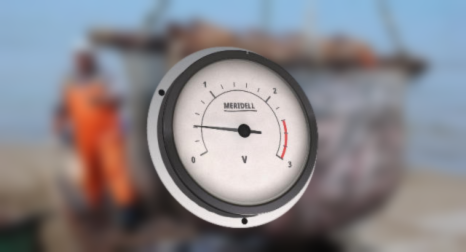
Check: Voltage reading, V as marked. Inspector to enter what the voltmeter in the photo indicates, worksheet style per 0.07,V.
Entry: 0.4,V
